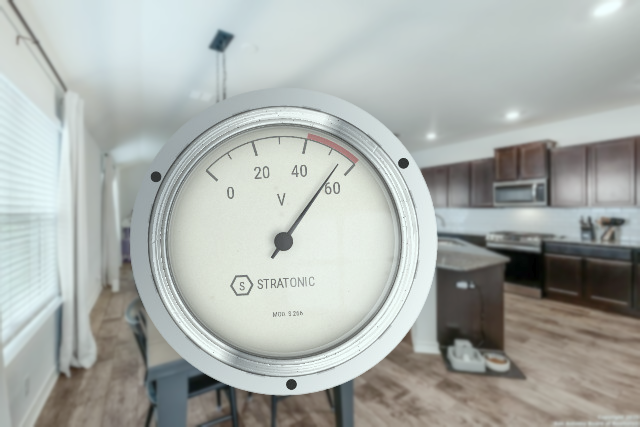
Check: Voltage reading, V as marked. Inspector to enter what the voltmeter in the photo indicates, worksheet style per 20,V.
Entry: 55,V
